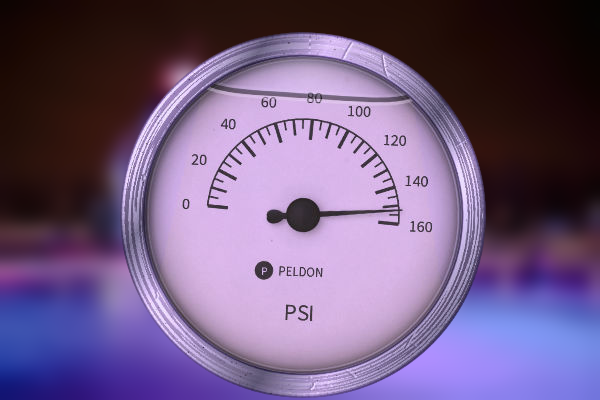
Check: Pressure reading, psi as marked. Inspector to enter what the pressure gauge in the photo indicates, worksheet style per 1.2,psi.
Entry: 152.5,psi
